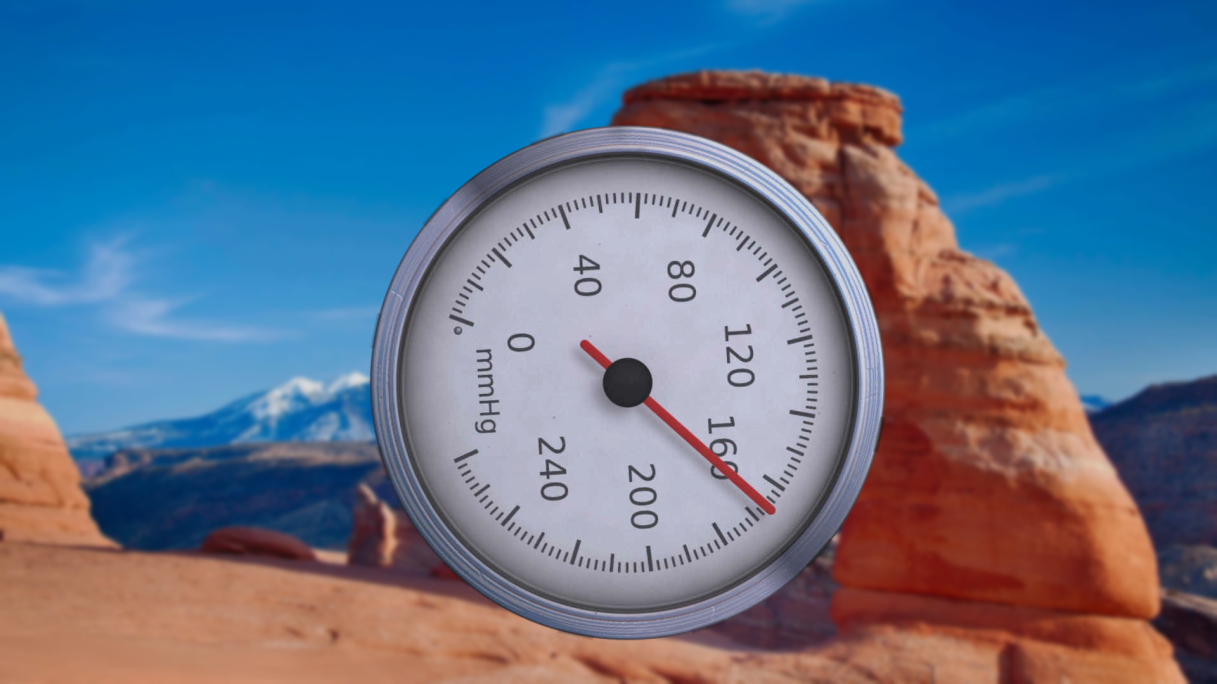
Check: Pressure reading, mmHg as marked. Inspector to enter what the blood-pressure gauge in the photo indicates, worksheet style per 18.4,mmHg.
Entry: 166,mmHg
